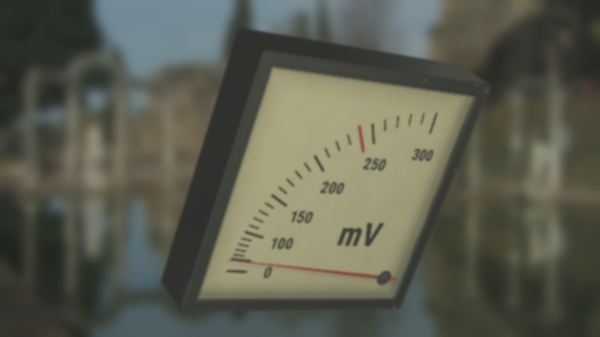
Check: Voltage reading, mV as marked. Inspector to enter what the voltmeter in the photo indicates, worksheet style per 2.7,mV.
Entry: 50,mV
